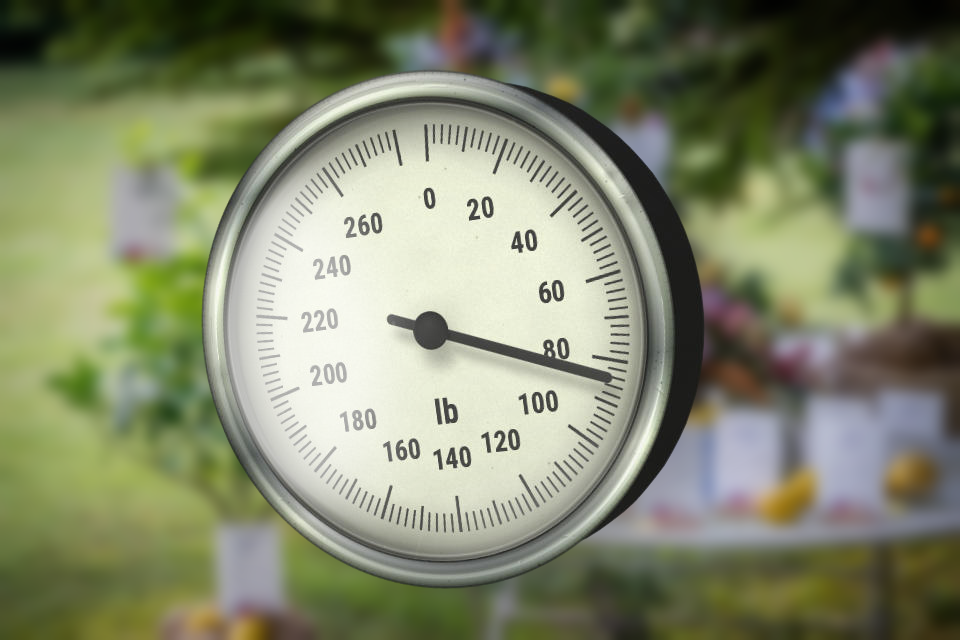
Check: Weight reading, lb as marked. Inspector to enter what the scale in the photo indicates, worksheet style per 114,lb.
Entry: 84,lb
